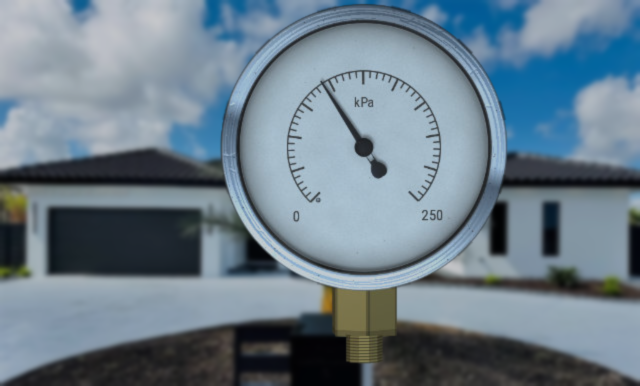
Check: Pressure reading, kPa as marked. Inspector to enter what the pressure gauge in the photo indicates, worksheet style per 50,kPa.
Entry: 95,kPa
